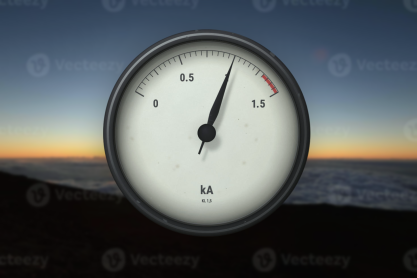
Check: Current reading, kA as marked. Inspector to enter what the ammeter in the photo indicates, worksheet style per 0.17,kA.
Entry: 1,kA
